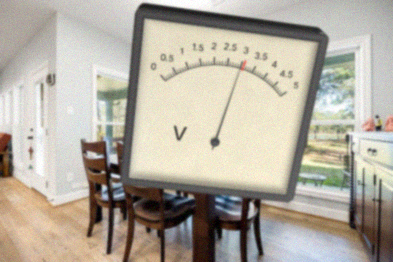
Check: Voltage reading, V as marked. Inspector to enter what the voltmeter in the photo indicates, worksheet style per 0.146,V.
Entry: 3,V
